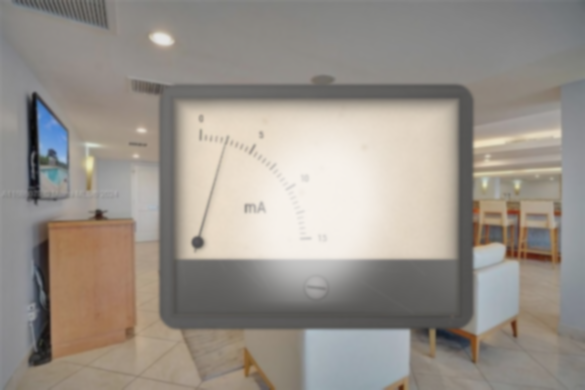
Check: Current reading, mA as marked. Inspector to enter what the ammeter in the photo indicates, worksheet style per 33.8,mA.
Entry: 2.5,mA
